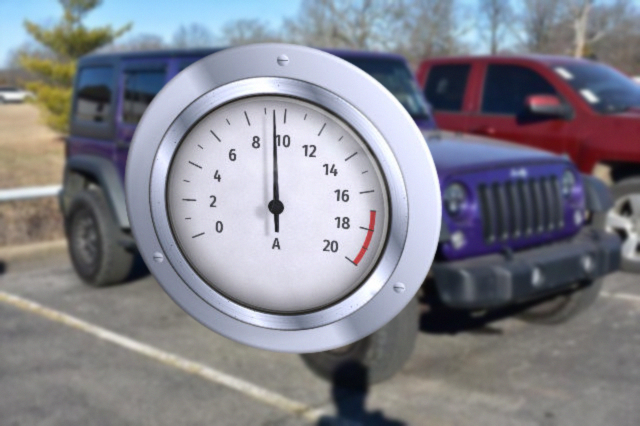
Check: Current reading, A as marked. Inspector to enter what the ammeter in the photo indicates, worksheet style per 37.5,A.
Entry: 9.5,A
